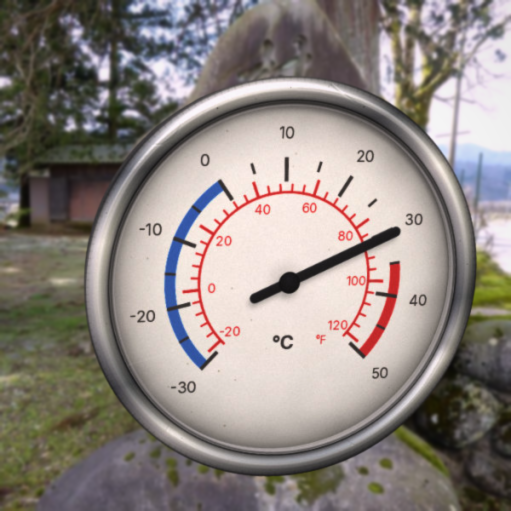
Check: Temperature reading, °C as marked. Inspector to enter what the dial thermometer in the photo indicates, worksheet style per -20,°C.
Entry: 30,°C
